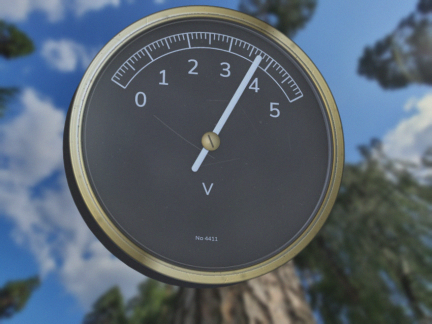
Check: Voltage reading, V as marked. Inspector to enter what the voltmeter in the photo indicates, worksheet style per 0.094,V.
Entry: 3.7,V
